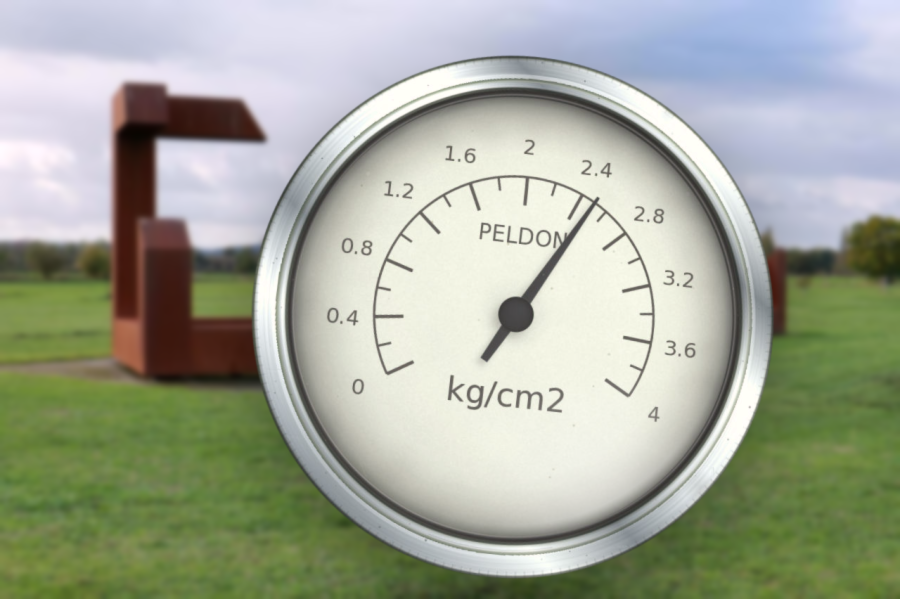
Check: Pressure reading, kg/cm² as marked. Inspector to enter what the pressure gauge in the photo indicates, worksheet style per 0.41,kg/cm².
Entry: 2.5,kg/cm²
